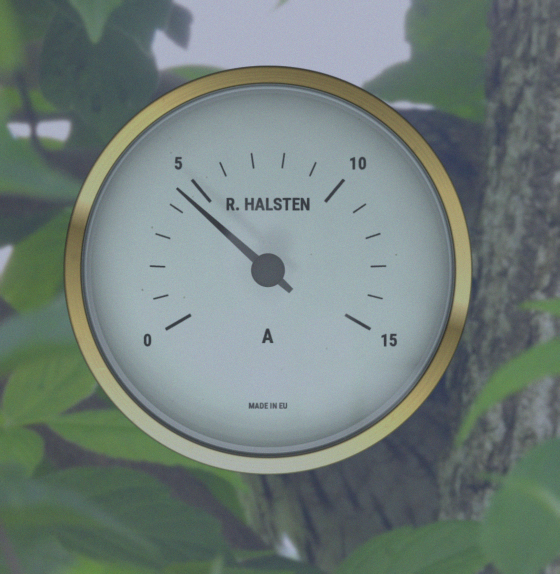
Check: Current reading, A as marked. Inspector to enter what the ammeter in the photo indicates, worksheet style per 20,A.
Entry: 4.5,A
